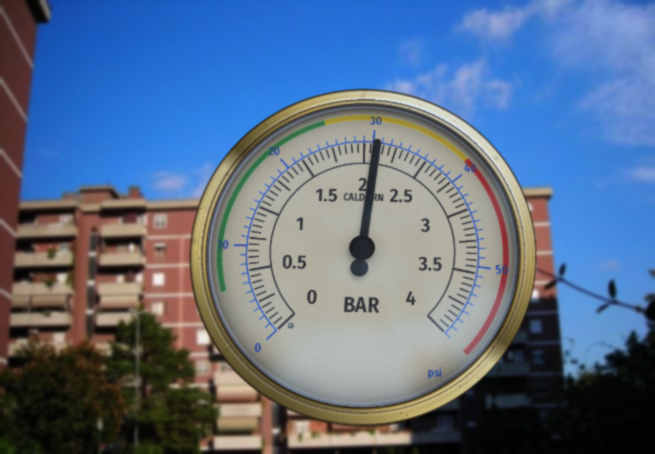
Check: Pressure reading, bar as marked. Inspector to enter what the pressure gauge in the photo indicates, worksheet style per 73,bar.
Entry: 2.1,bar
